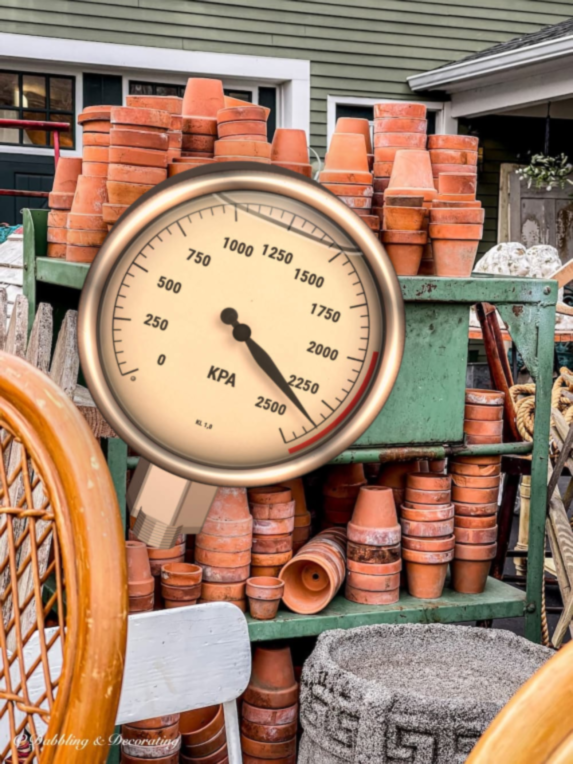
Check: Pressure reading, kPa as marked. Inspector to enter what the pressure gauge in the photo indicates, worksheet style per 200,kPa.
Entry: 2350,kPa
